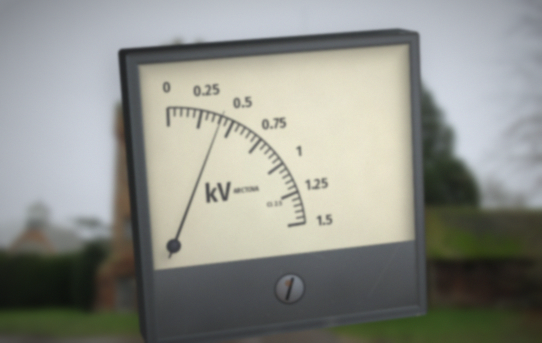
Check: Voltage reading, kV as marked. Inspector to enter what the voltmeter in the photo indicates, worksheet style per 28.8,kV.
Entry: 0.4,kV
